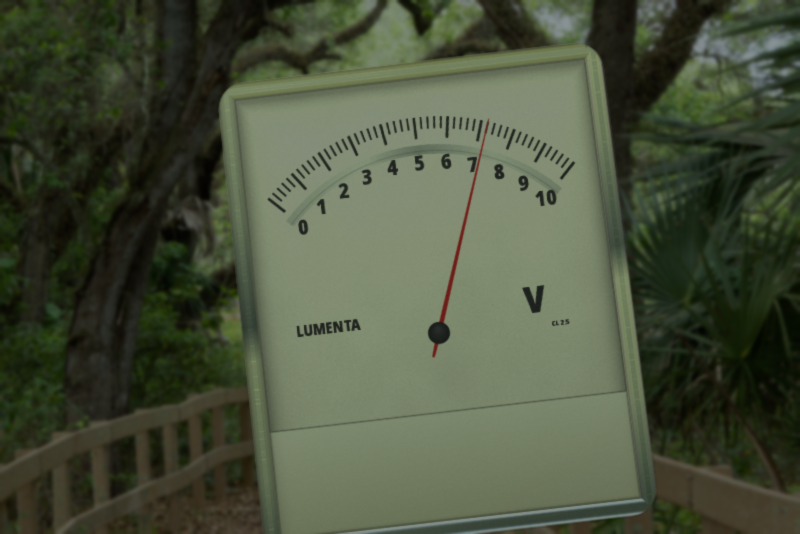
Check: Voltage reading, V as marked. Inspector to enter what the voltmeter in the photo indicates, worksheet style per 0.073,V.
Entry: 7.2,V
